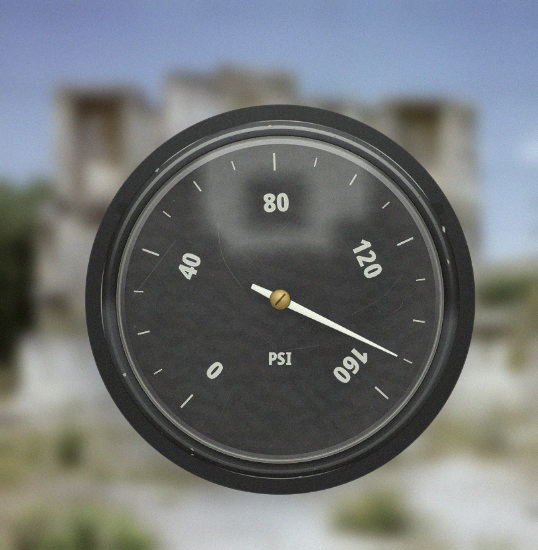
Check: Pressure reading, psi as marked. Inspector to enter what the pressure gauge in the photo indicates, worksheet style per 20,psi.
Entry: 150,psi
